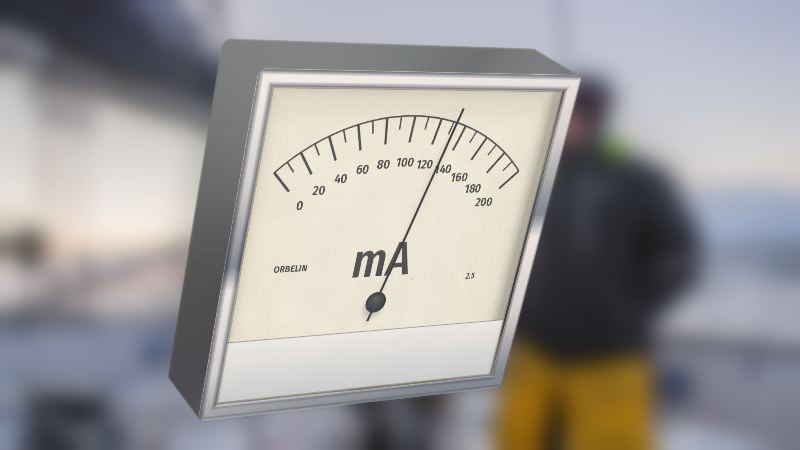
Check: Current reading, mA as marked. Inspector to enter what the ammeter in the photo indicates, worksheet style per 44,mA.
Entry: 130,mA
